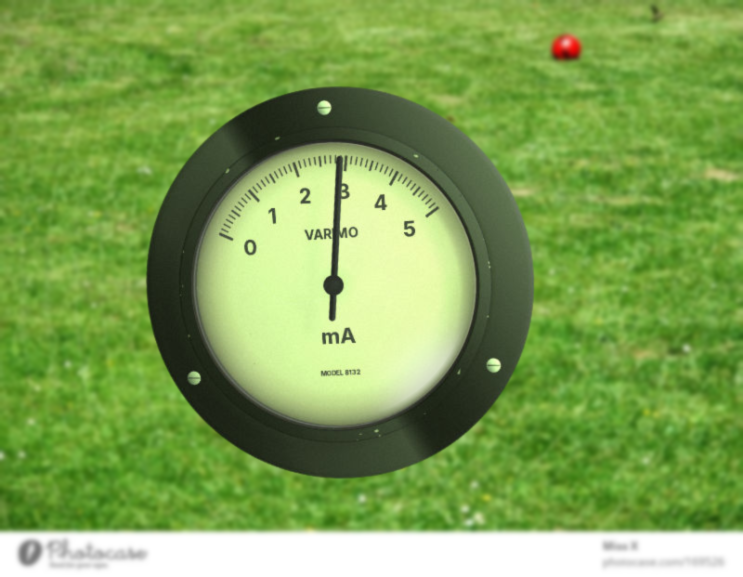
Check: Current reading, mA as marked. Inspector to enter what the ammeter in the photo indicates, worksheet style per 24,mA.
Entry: 2.9,mA
